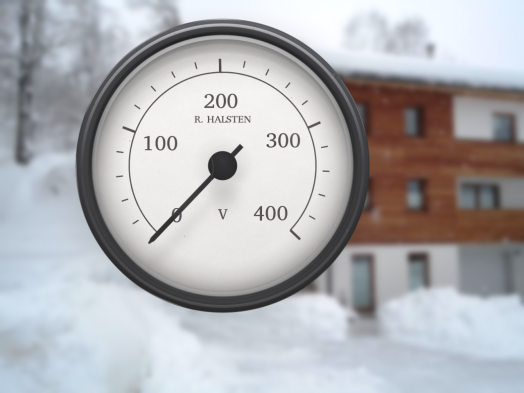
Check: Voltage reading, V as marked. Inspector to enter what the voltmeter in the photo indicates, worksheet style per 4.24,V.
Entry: 0,V
